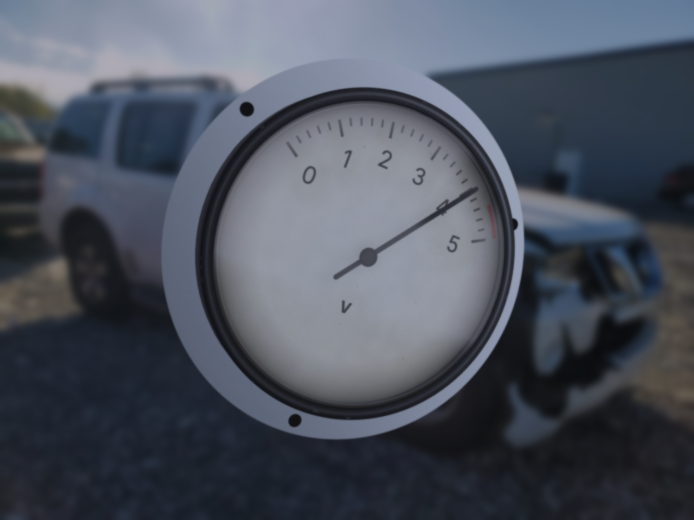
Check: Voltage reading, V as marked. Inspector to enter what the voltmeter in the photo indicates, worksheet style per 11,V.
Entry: 4,V
